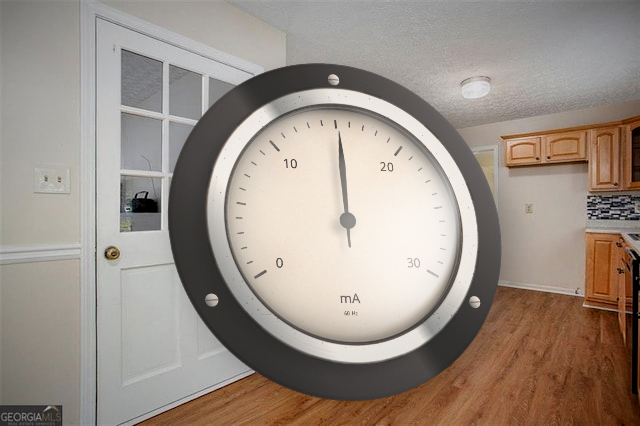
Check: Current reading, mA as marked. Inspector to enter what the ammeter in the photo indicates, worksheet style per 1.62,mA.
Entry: 15,mA
